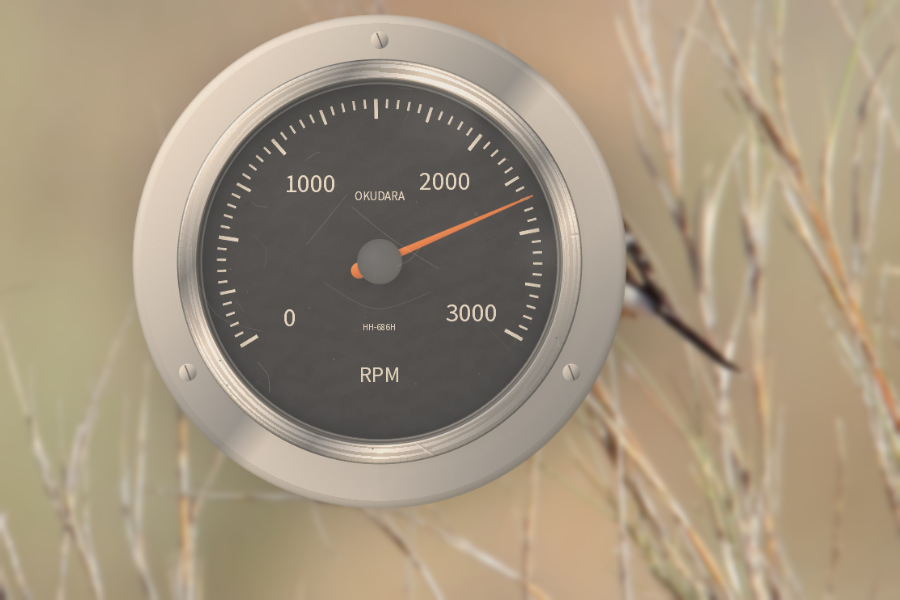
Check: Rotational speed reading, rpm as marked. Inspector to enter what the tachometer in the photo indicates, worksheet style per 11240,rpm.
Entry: 2350,rpm
